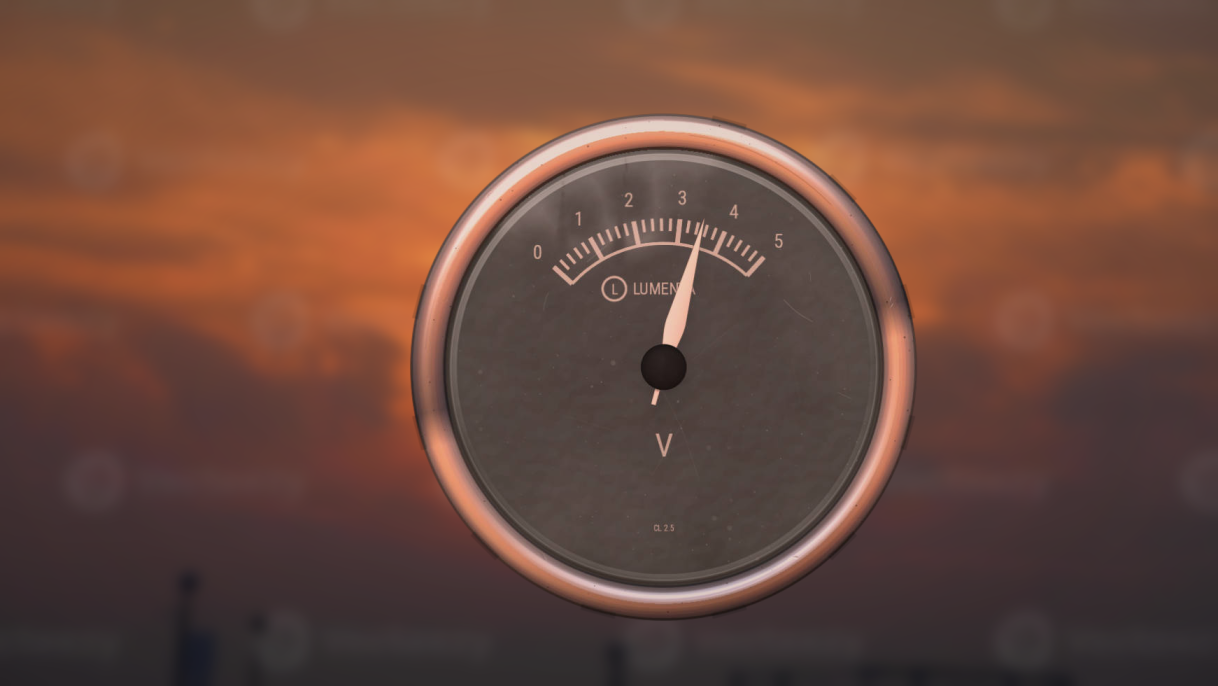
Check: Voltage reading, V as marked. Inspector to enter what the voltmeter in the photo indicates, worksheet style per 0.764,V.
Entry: 3.5,V
